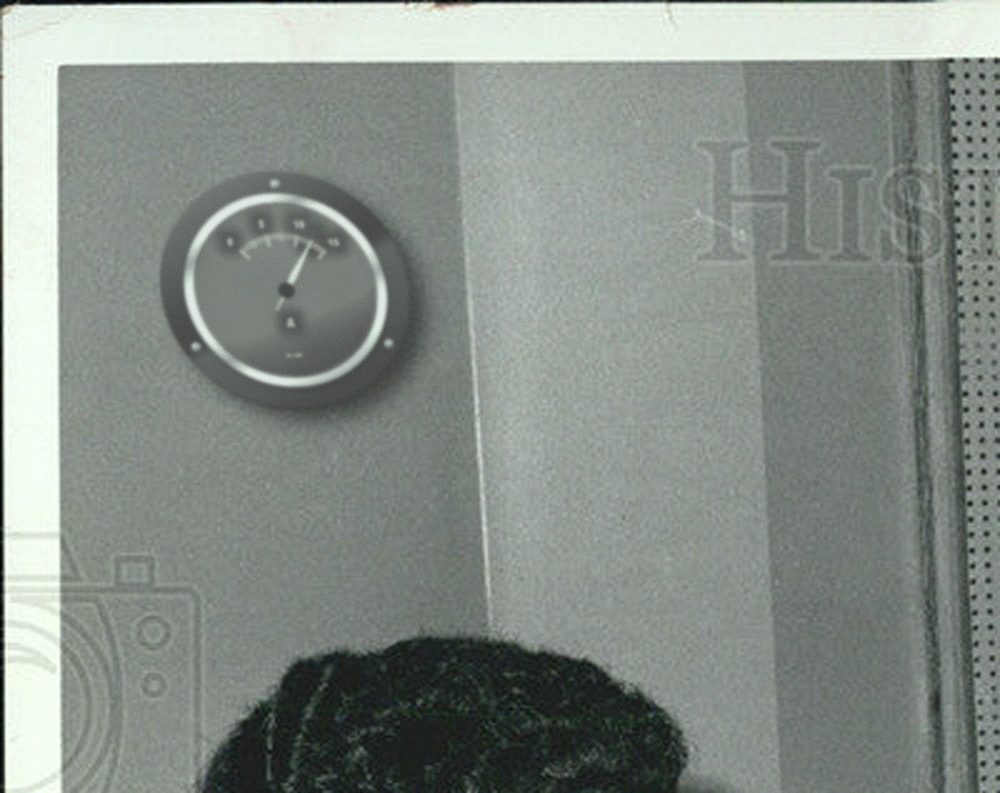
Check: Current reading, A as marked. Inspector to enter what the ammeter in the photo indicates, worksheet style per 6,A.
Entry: 12.5,A
